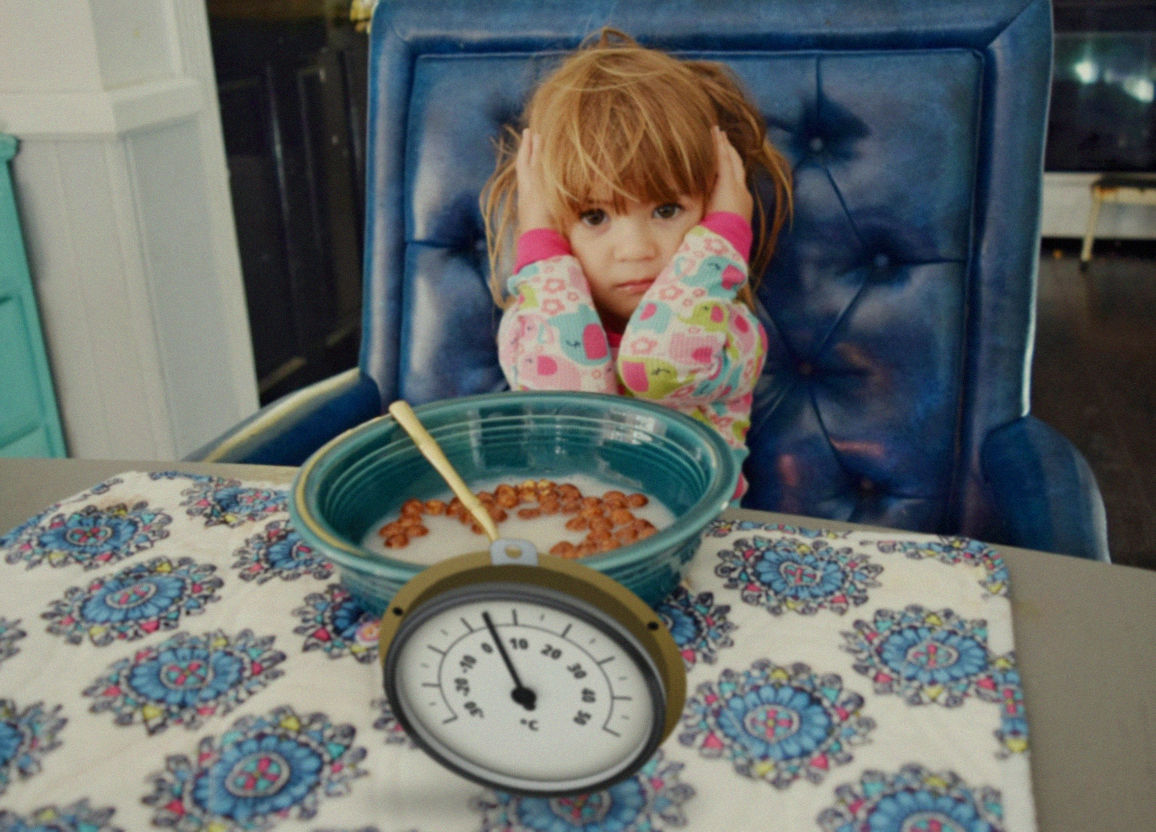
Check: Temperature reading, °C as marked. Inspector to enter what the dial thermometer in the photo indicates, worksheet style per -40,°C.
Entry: 5,°C
